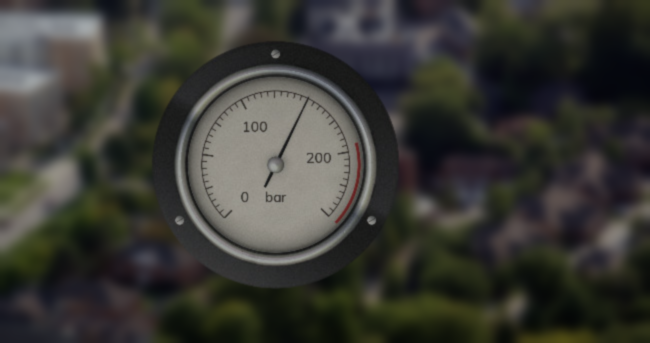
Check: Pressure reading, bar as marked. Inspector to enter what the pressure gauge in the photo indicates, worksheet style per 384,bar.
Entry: 150,bar
